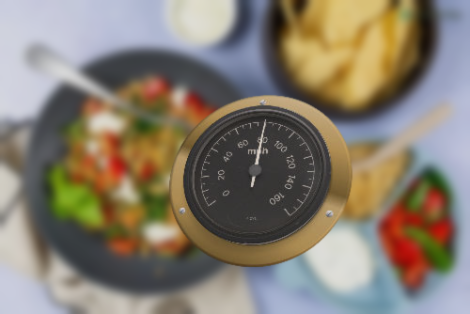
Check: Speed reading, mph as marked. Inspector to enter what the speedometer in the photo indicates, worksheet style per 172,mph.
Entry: 80,mph
